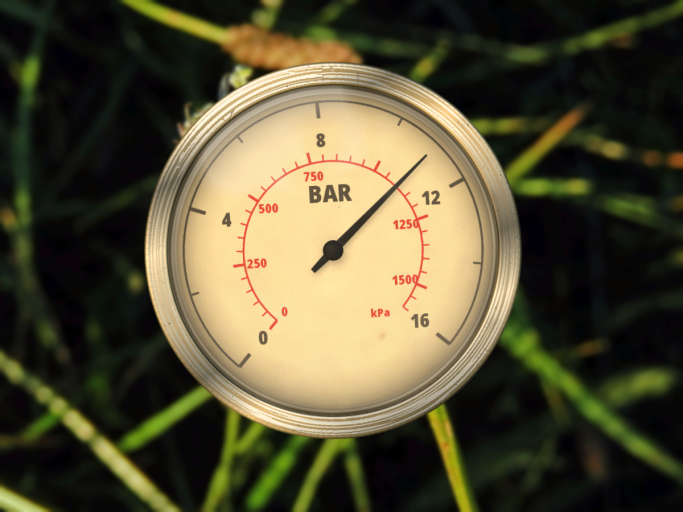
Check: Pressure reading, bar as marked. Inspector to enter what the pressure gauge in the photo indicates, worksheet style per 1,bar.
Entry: 11,bar
